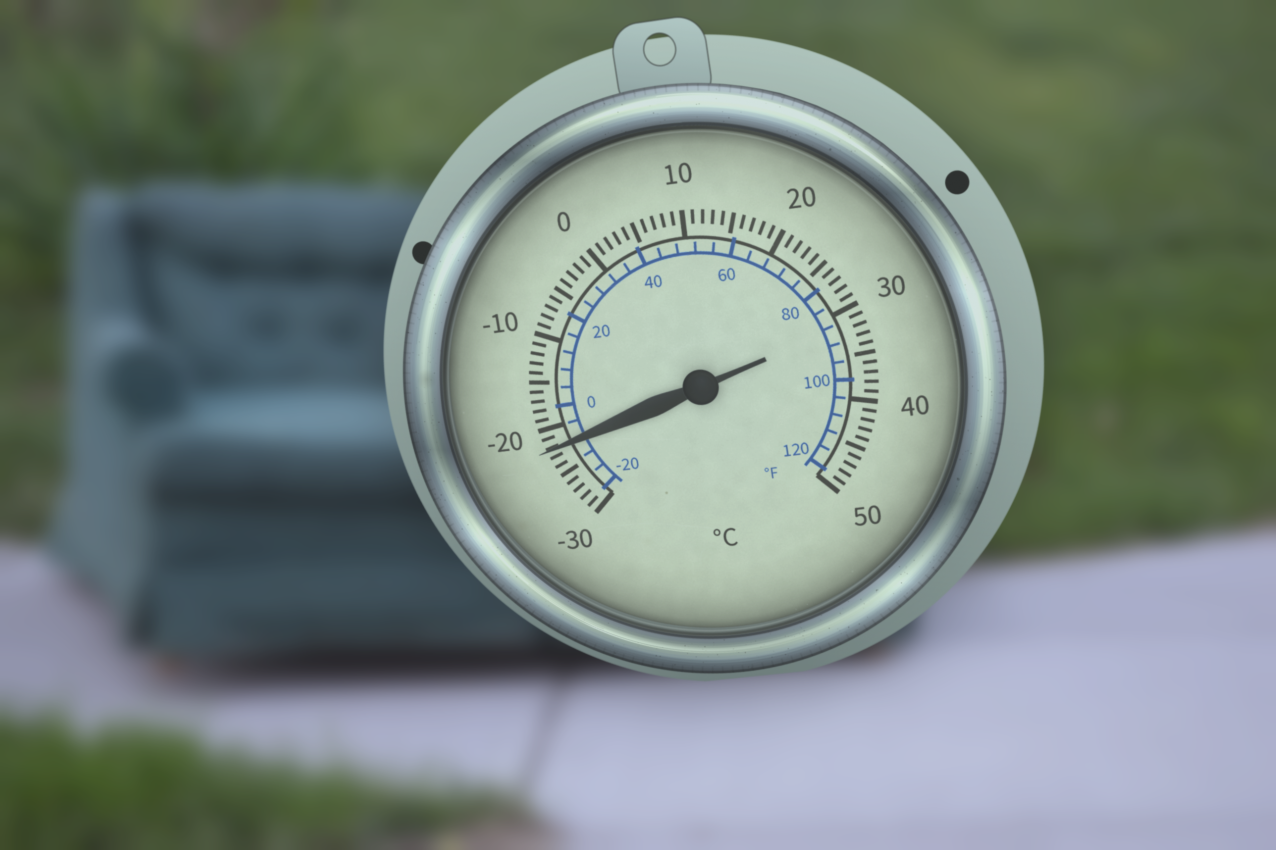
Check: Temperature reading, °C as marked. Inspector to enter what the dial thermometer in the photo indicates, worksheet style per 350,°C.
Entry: -22,°C
